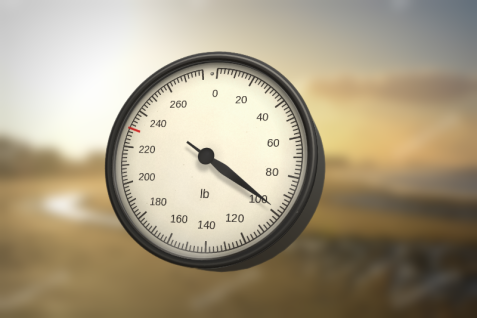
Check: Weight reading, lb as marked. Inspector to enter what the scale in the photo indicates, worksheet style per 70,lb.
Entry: 98,lb
